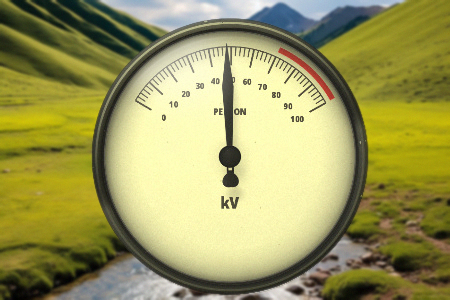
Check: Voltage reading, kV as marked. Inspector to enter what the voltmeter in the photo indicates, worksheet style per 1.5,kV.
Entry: 48,kV
